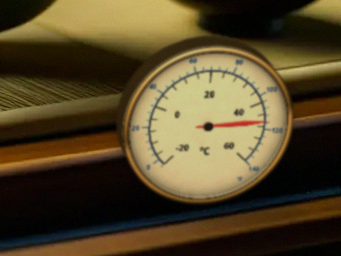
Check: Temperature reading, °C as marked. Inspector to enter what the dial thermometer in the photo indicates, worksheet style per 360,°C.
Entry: 46,°C
